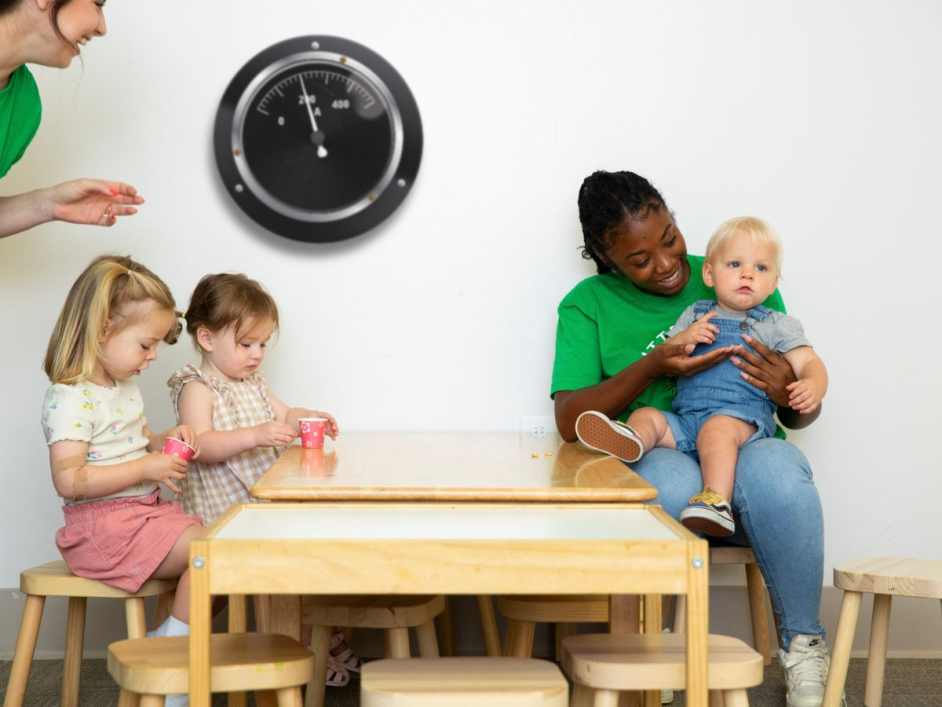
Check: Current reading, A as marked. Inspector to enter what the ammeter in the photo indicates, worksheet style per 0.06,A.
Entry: 200,A
